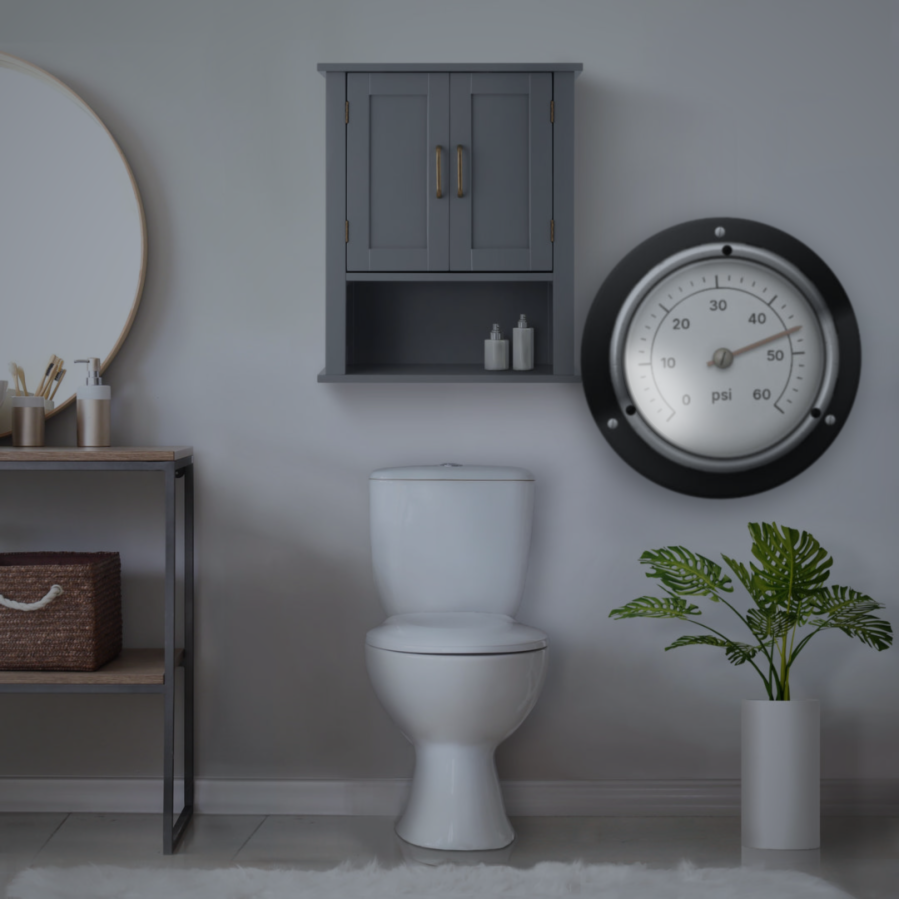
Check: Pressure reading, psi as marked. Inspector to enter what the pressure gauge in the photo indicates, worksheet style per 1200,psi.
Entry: 46,psi
